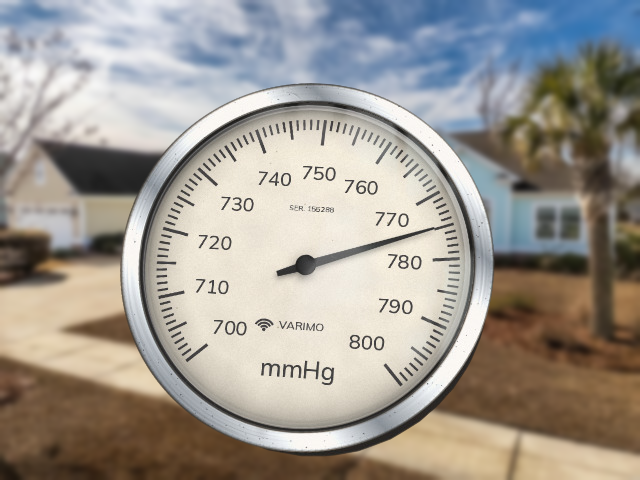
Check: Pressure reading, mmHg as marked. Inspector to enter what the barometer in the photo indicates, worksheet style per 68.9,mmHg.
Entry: 775,mmHg
